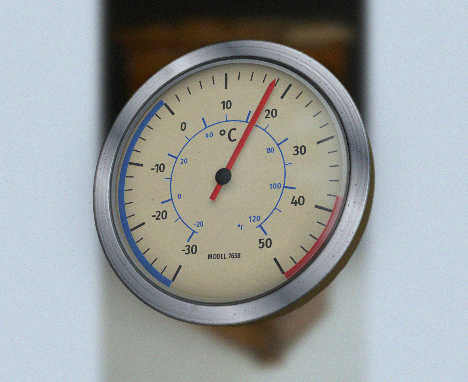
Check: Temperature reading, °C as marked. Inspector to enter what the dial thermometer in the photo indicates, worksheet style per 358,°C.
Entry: 18,°C
